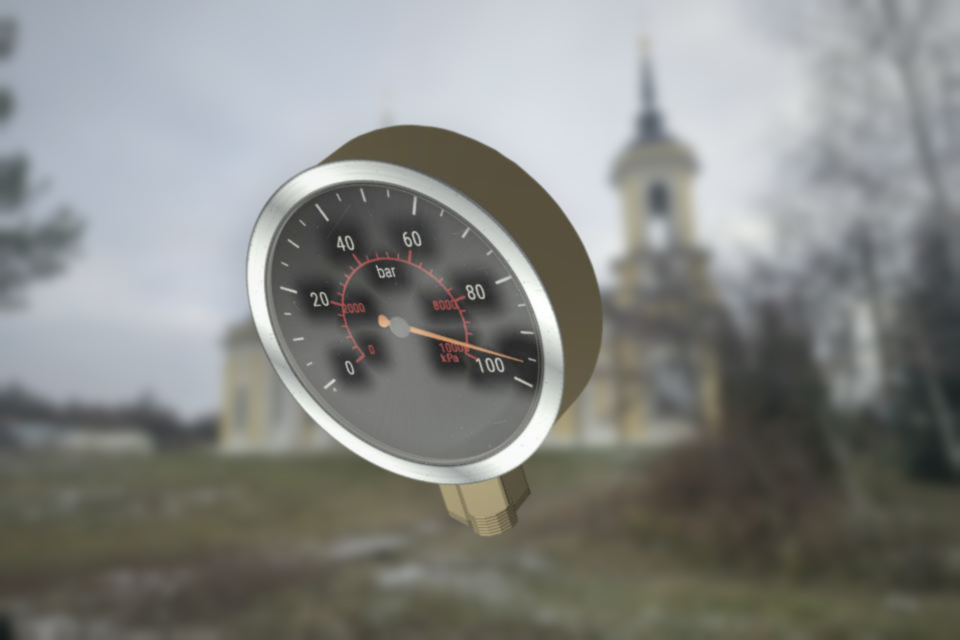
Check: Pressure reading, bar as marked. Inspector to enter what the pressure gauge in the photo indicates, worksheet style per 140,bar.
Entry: 95,bar
